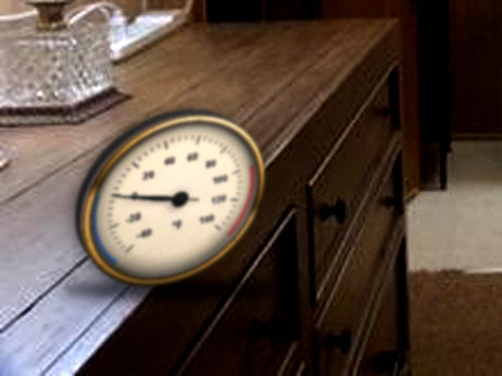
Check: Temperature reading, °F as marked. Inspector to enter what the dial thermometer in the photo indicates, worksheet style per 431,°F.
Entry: 0,°F
